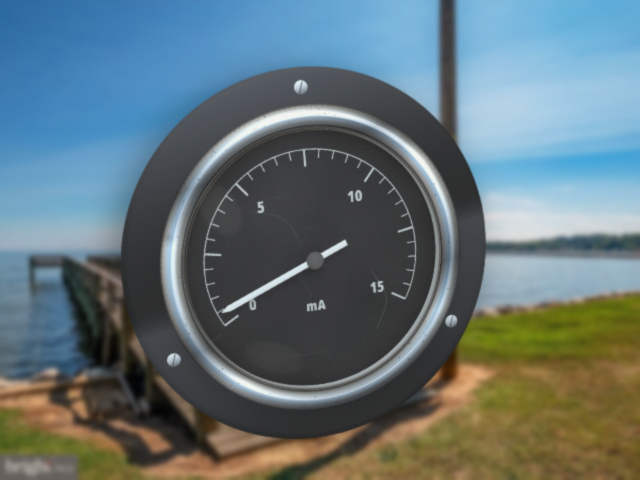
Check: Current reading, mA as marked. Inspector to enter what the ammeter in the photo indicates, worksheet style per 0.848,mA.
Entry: 0.5,mA
